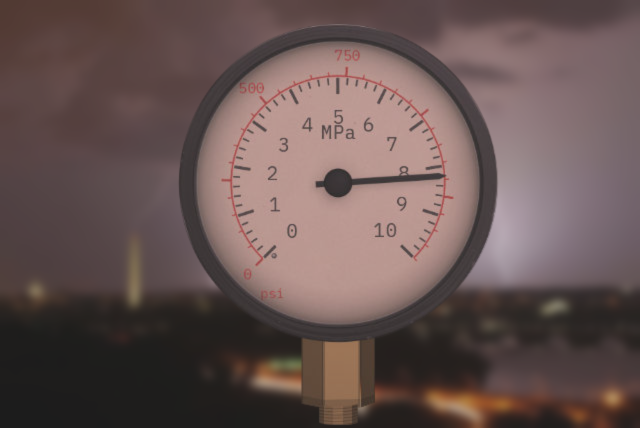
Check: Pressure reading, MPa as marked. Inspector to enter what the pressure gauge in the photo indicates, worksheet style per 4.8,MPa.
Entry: 8.2,MPa
